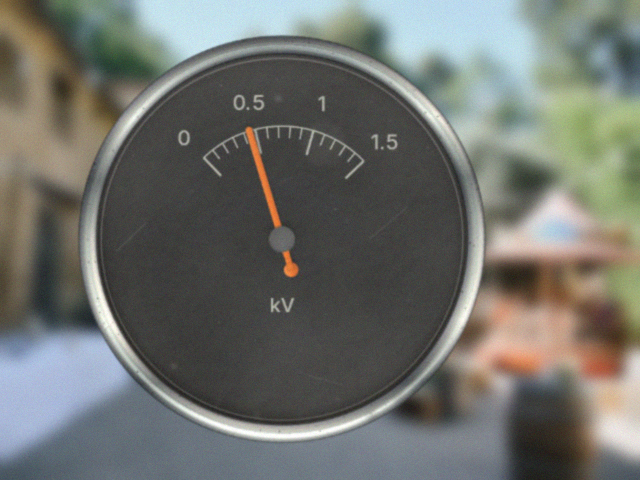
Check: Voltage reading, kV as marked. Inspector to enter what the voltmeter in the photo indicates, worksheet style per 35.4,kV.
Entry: 0.45,kV
